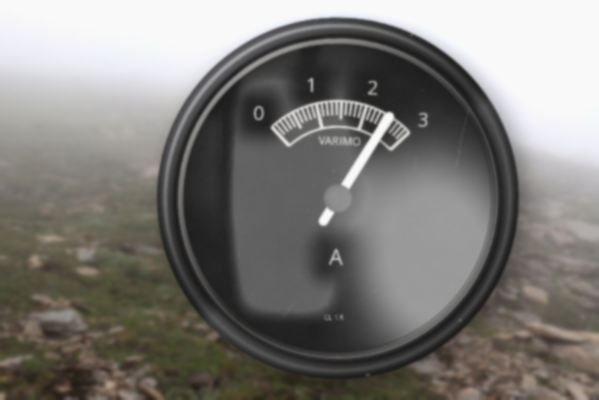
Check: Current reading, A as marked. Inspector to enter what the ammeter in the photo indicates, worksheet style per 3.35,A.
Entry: 2.5,A
